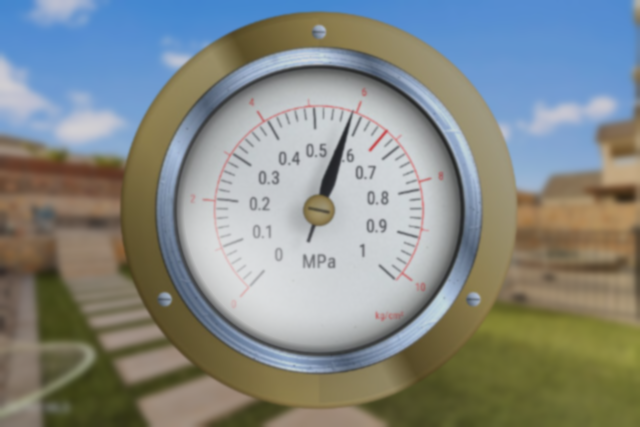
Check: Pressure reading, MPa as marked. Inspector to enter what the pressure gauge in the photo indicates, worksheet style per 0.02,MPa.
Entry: 0.58,MPa
